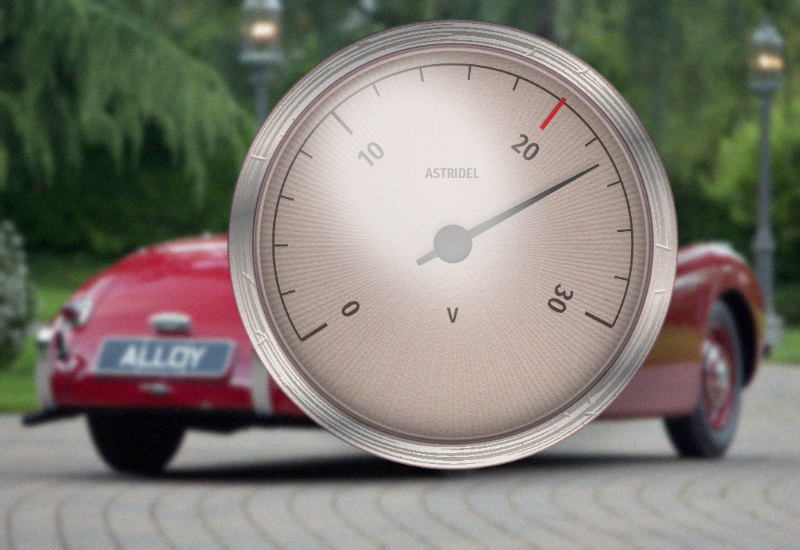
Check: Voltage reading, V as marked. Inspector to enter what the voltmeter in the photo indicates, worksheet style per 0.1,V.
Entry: 23,V
